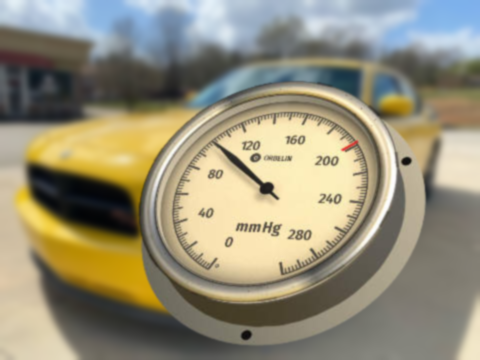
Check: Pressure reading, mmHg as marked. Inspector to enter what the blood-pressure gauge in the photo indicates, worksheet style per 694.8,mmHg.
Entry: 100,mmHg
